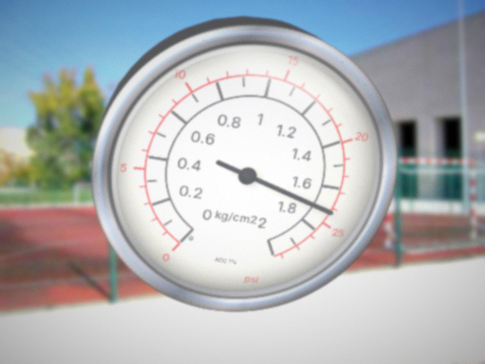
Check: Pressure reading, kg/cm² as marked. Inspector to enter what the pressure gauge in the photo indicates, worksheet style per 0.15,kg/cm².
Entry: 1.7,kg/cm²
